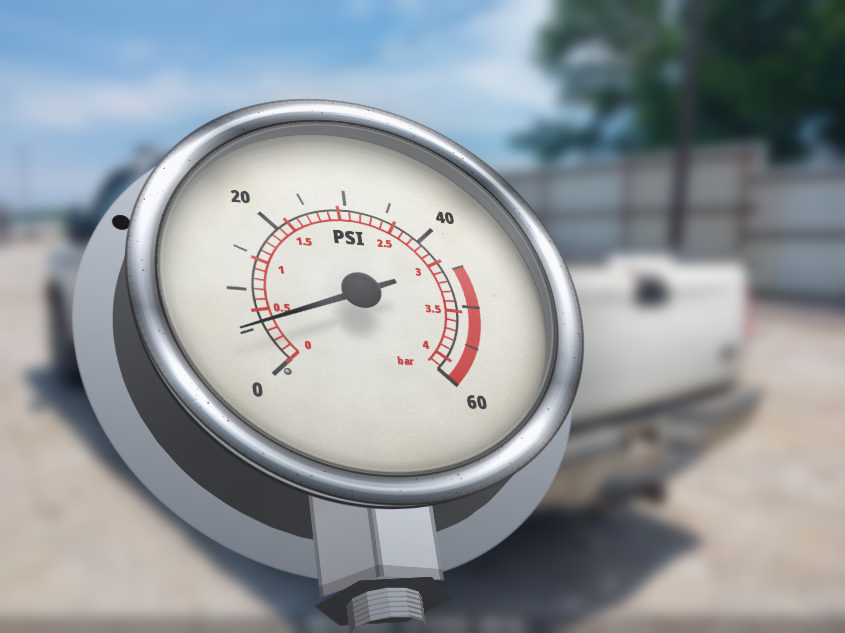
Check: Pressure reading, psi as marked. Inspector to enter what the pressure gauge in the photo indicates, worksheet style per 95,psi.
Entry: 5,psi
